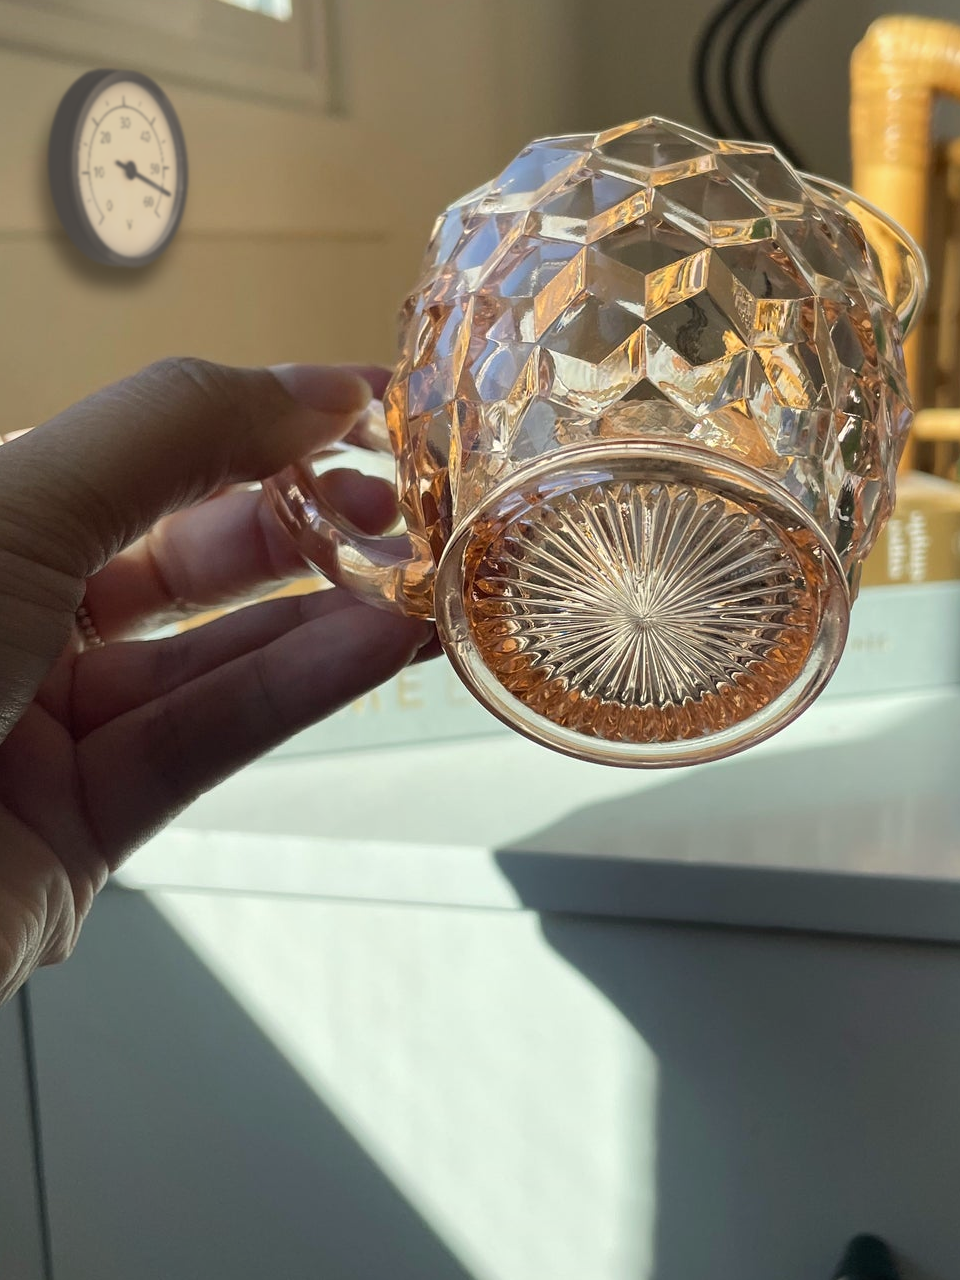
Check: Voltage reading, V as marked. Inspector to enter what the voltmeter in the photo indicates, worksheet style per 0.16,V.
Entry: 55,V
